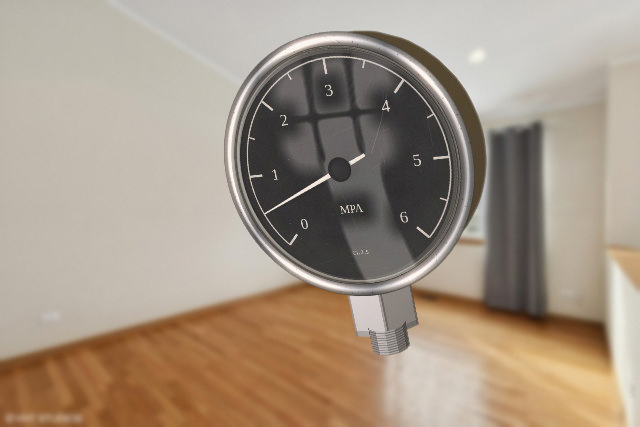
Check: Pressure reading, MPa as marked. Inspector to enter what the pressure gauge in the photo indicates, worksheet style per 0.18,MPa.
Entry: 0.5,MPa
